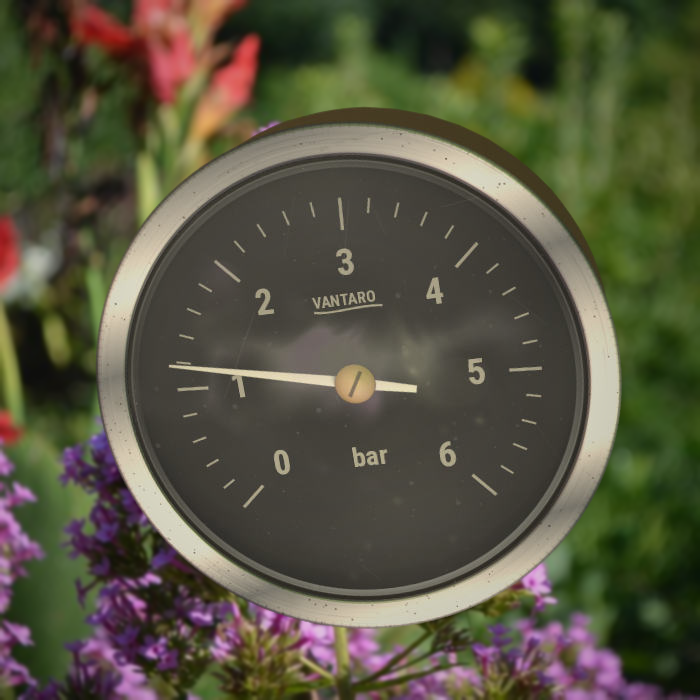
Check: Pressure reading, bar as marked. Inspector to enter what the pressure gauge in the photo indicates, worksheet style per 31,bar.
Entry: 1.2,bar
